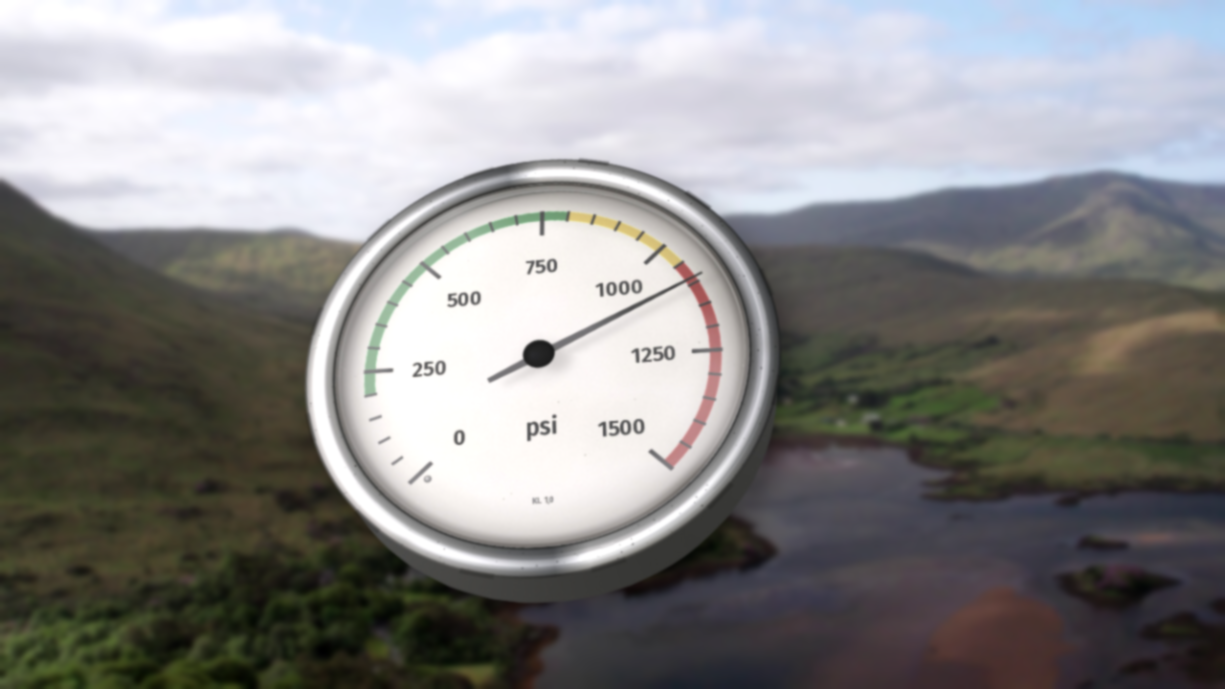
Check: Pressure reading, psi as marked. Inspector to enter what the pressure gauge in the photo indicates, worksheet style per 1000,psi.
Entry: 1100,psi
